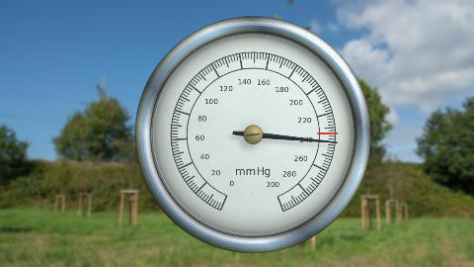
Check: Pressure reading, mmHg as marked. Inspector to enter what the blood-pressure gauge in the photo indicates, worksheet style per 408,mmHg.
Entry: 240,mmHg
